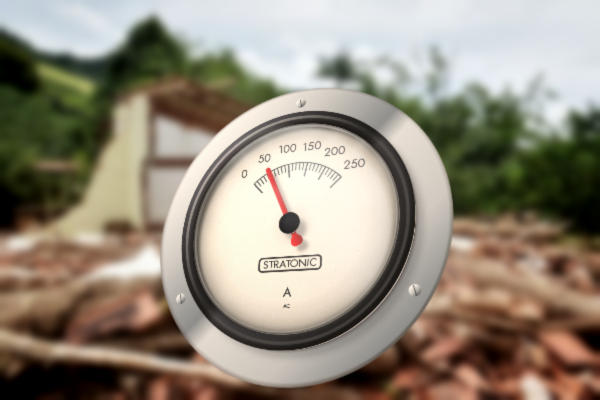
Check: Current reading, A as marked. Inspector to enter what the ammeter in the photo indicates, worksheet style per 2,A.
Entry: 50,A
